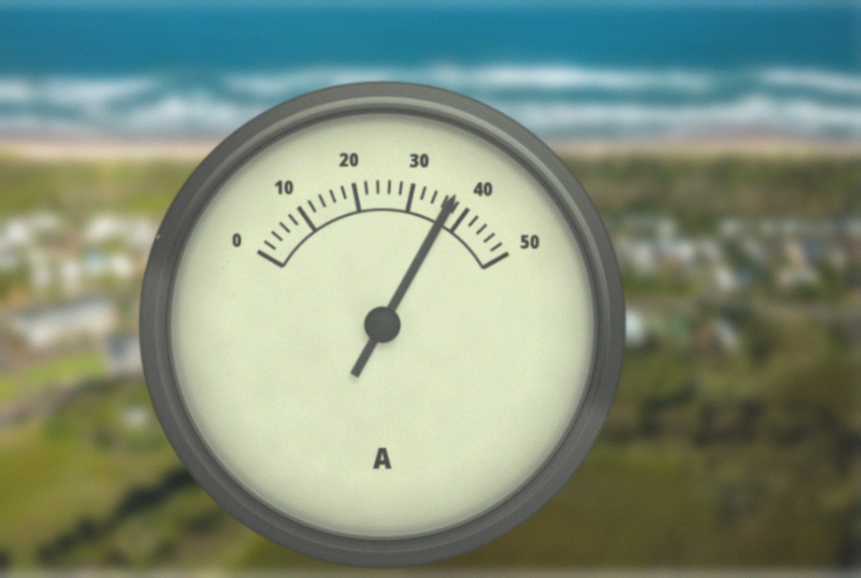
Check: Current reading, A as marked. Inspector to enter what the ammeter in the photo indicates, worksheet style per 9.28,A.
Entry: 37,A
